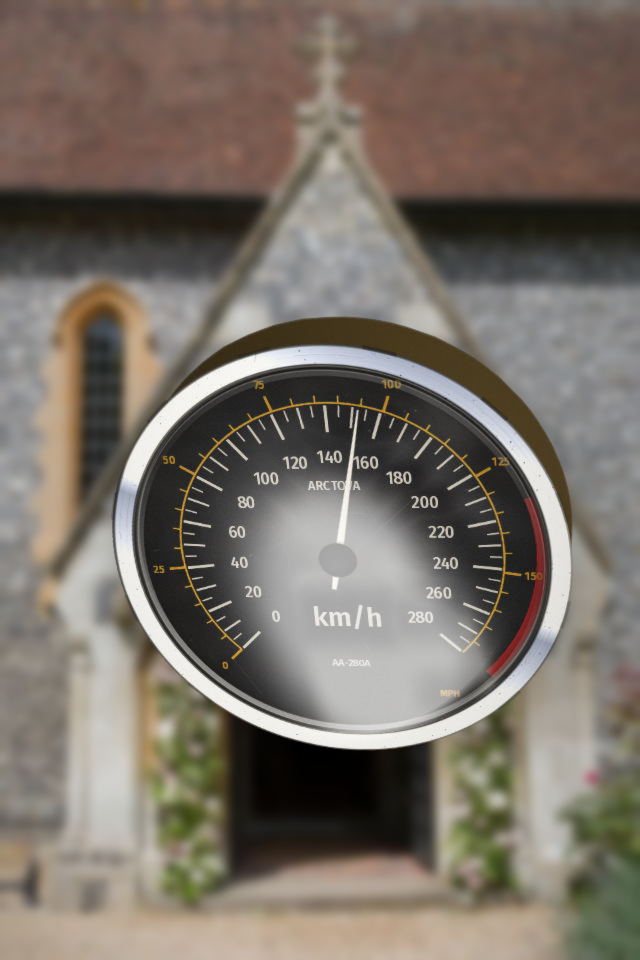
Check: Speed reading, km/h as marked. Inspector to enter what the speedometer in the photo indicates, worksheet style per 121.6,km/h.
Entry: 152.5,km/h
